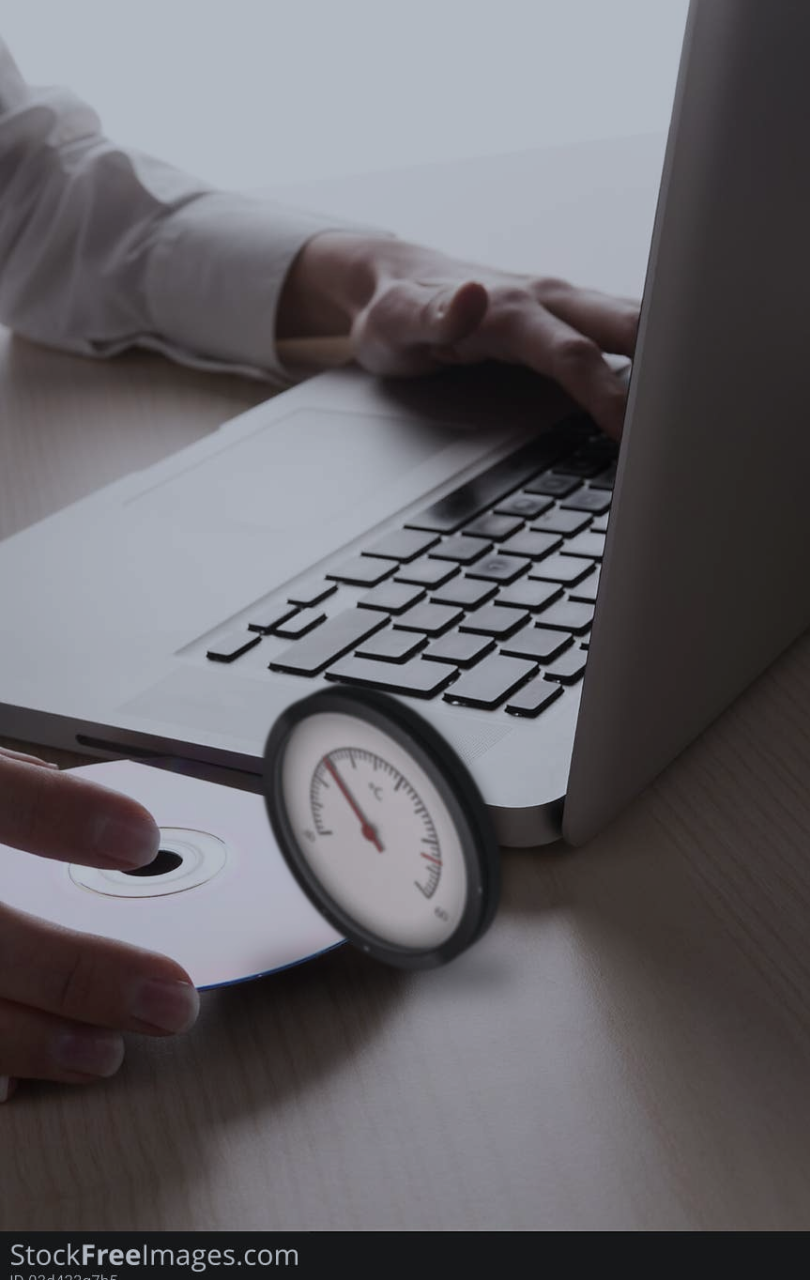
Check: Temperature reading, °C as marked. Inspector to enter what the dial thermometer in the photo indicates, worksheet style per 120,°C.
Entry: -10,°C
